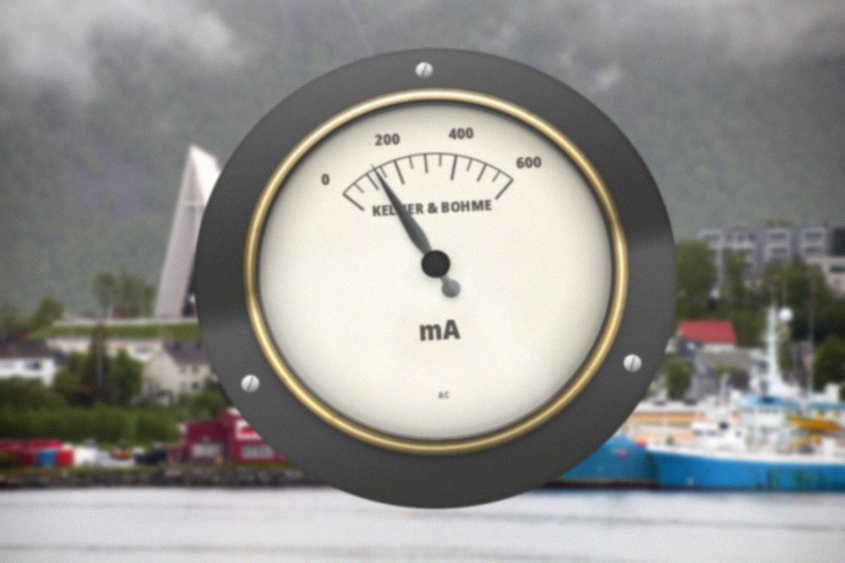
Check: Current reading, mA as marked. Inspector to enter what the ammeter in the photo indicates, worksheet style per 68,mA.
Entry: 125,mA
